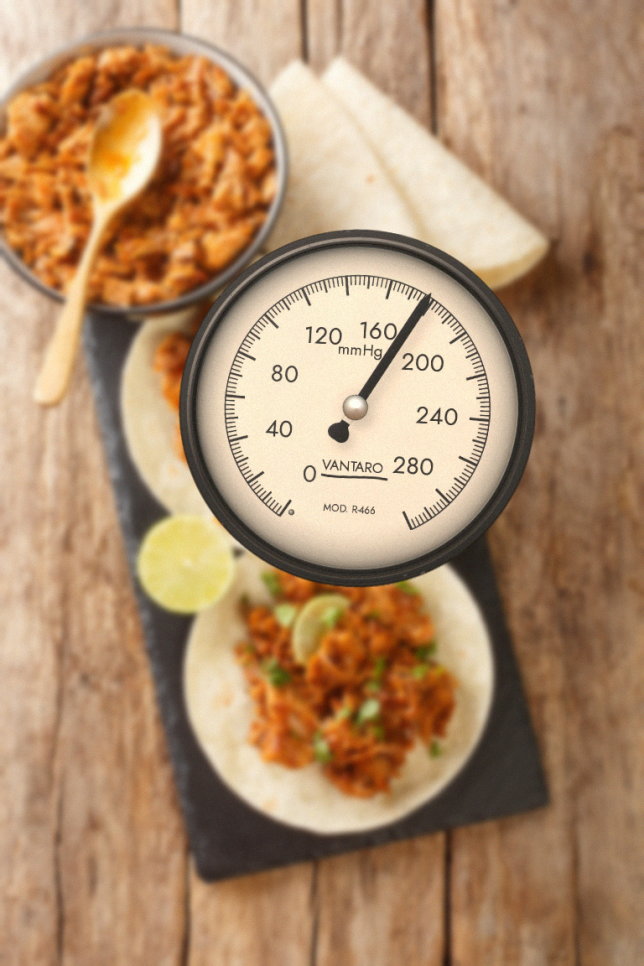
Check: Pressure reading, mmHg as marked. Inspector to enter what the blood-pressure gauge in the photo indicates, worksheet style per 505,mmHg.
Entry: 178,mmHg
